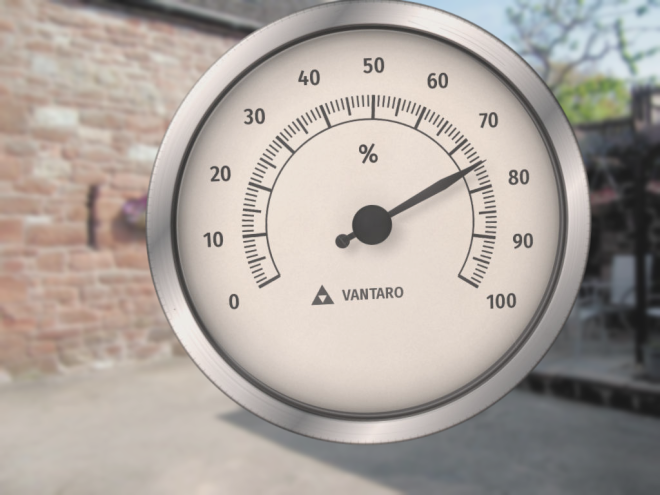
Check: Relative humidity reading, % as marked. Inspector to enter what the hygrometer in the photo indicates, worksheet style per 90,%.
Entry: 75,%
